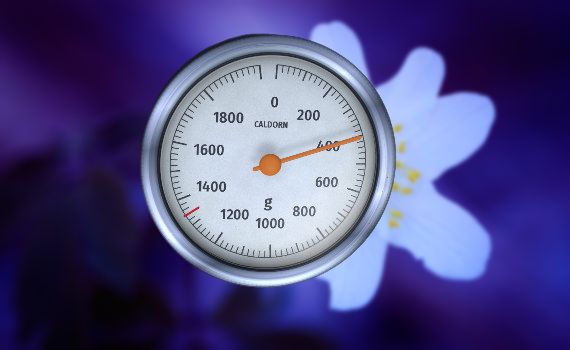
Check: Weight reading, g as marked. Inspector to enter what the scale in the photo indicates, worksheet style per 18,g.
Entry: 400,g
